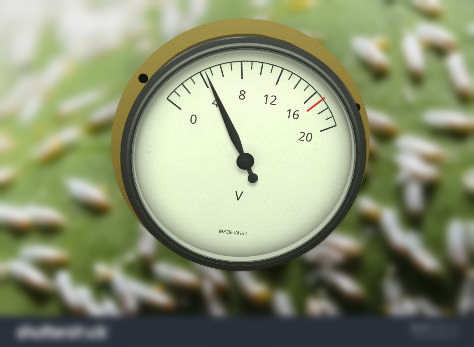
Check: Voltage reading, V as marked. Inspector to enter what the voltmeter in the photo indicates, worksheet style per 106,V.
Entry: 4.5,V
